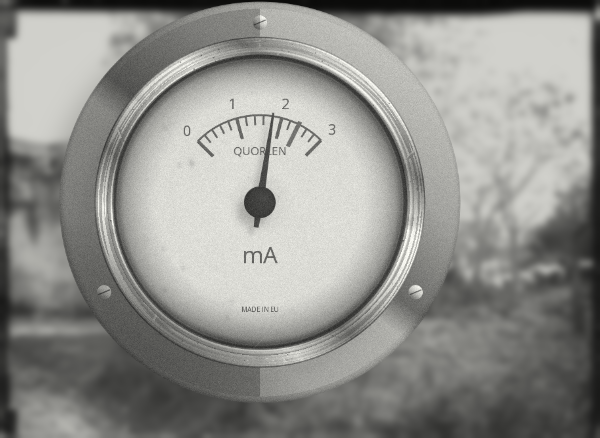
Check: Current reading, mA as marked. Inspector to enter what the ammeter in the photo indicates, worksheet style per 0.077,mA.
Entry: 1.8,mA
